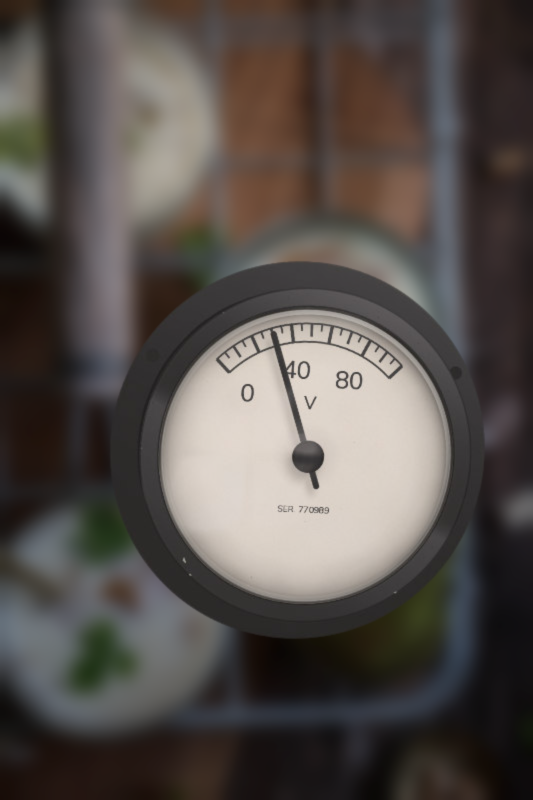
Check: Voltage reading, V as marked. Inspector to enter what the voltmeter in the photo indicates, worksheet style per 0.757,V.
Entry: 30,V
